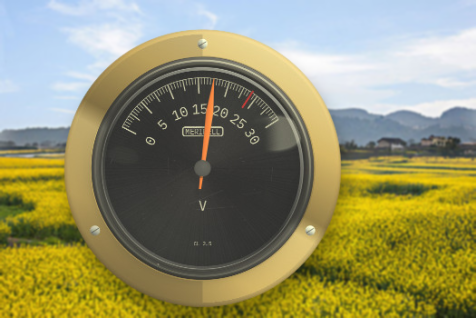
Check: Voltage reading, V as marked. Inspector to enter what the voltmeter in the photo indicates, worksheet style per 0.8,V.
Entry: 17.5,V
